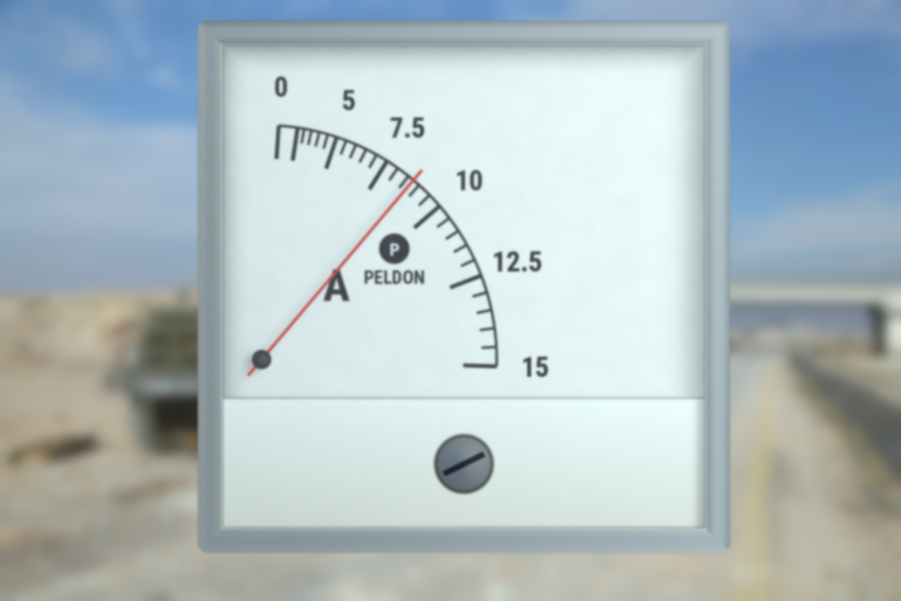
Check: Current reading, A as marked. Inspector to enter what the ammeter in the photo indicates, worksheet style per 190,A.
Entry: 8.75,A
